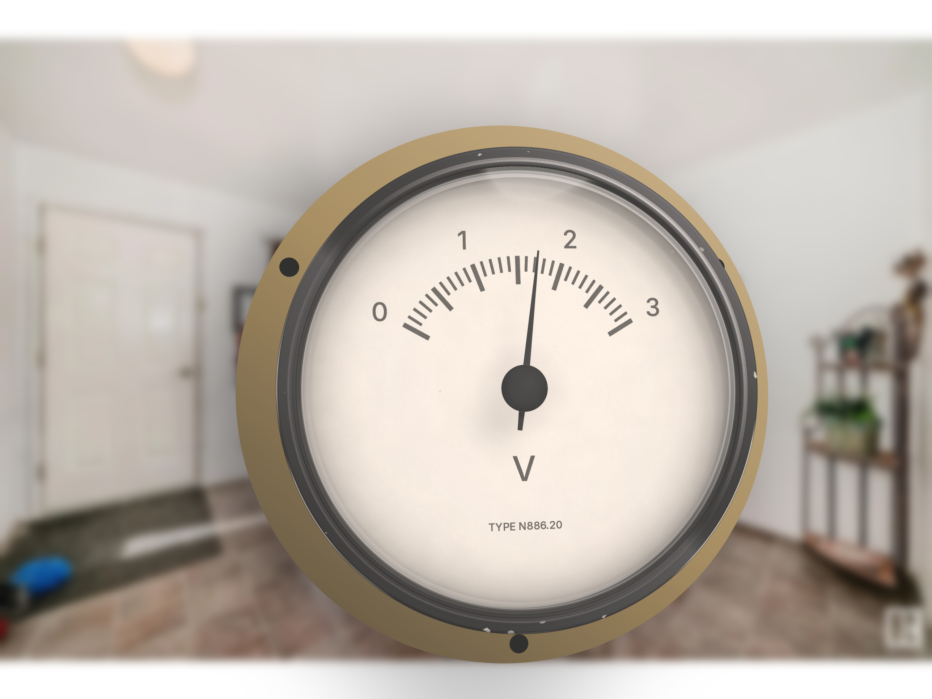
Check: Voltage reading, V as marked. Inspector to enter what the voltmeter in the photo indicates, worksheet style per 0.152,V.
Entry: 1.7,V
